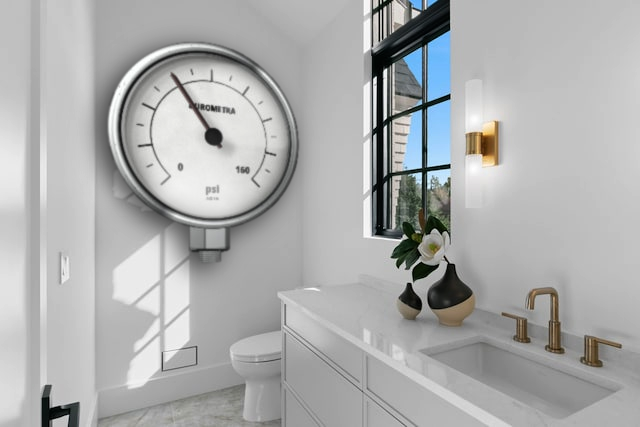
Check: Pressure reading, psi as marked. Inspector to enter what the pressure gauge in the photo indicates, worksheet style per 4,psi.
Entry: 60,psi
